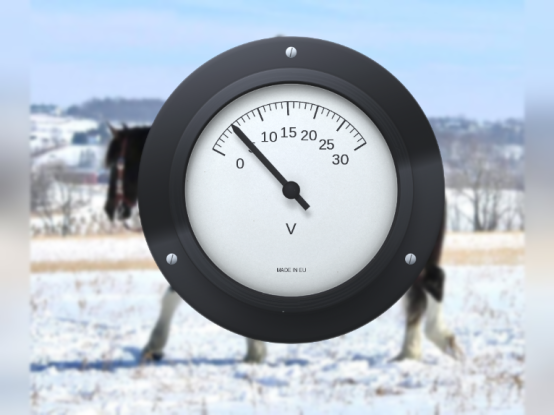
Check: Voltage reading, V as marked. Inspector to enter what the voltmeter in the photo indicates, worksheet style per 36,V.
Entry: 5,V
